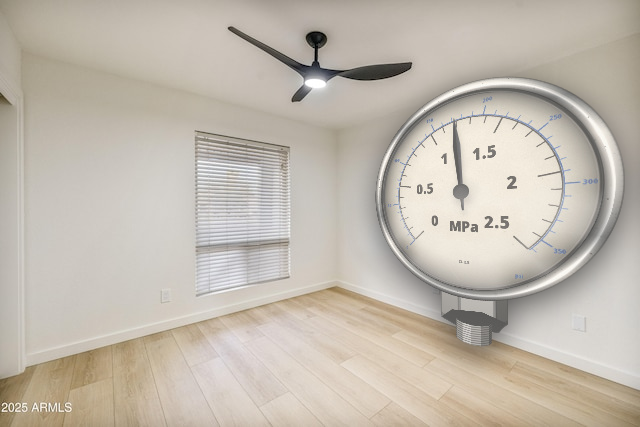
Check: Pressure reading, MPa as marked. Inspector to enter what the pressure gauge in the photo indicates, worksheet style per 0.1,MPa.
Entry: 1.2,MPa
